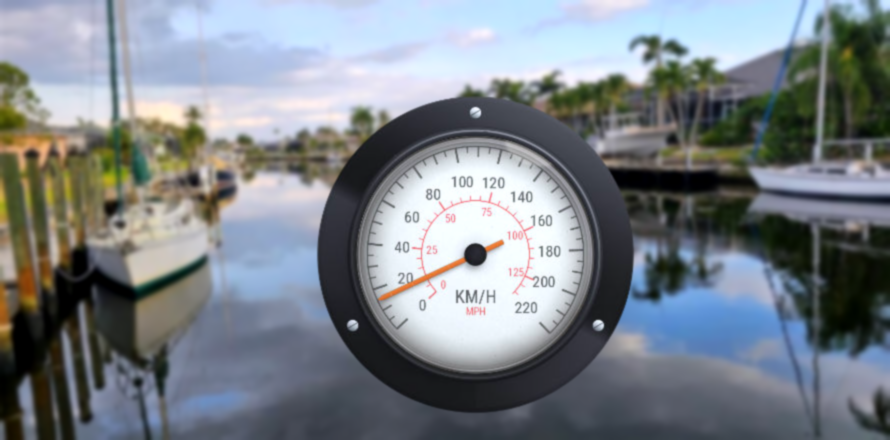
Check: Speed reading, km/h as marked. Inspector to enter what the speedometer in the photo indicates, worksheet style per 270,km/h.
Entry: 15,km/h
